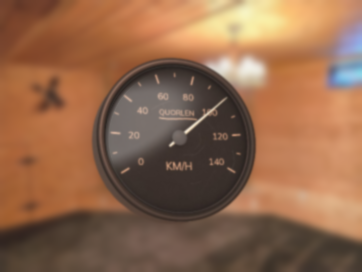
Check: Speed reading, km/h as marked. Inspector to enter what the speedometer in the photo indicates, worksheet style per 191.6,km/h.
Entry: 100,km/h
